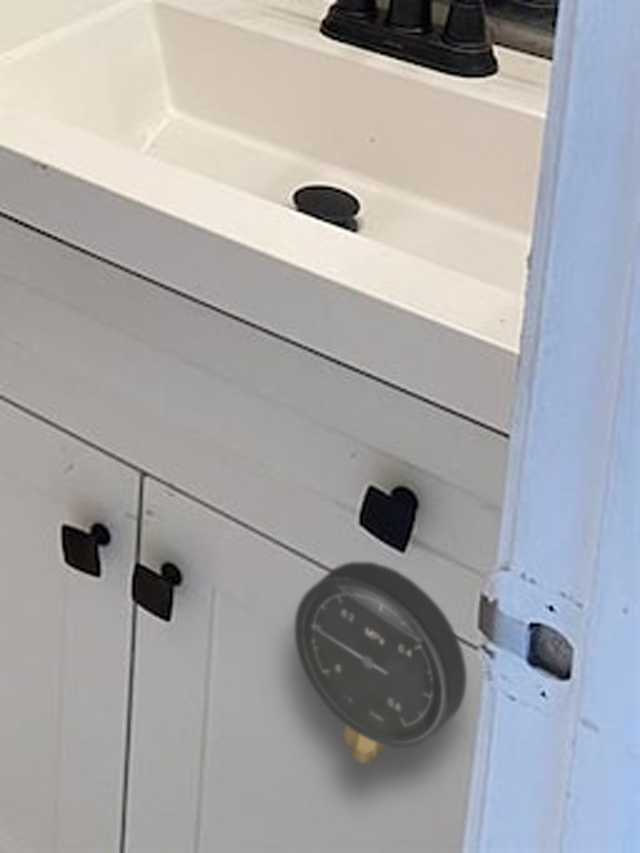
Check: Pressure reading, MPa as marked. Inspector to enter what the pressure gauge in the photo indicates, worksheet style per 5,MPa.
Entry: 0.1,MPa
